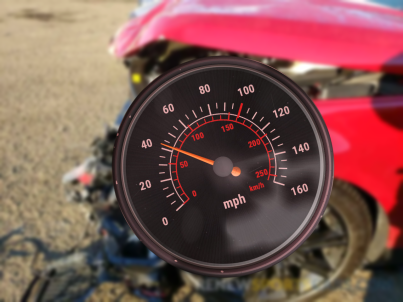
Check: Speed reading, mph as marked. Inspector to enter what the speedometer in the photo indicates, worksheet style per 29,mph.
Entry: 42.5,mph
